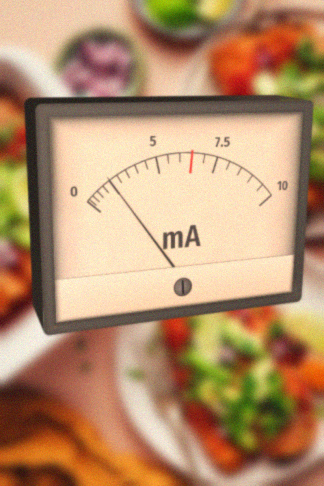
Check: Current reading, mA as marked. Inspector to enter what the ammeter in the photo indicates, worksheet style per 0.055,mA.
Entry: 2.5,mA
